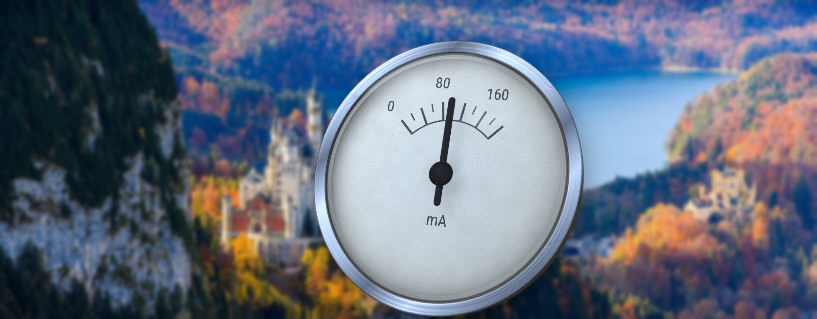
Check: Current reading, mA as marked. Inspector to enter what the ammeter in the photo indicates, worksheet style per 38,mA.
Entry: 100,mA
